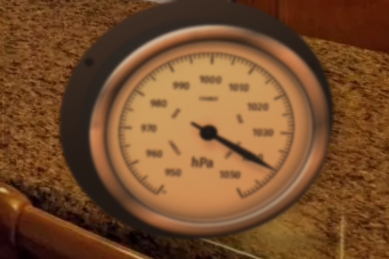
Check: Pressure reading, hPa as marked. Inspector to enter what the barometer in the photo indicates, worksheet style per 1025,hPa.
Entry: 1040,hPa
